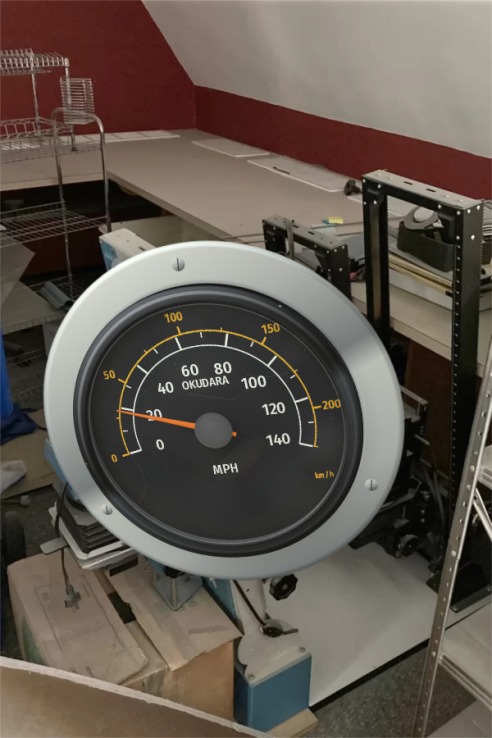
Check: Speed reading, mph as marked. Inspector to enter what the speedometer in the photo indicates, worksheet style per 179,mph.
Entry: 20,mph
